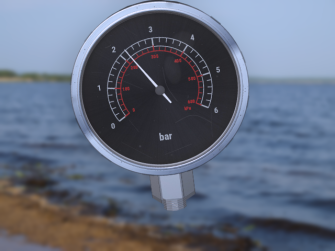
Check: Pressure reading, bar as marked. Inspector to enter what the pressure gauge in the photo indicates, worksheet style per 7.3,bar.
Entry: 2.2,bar
